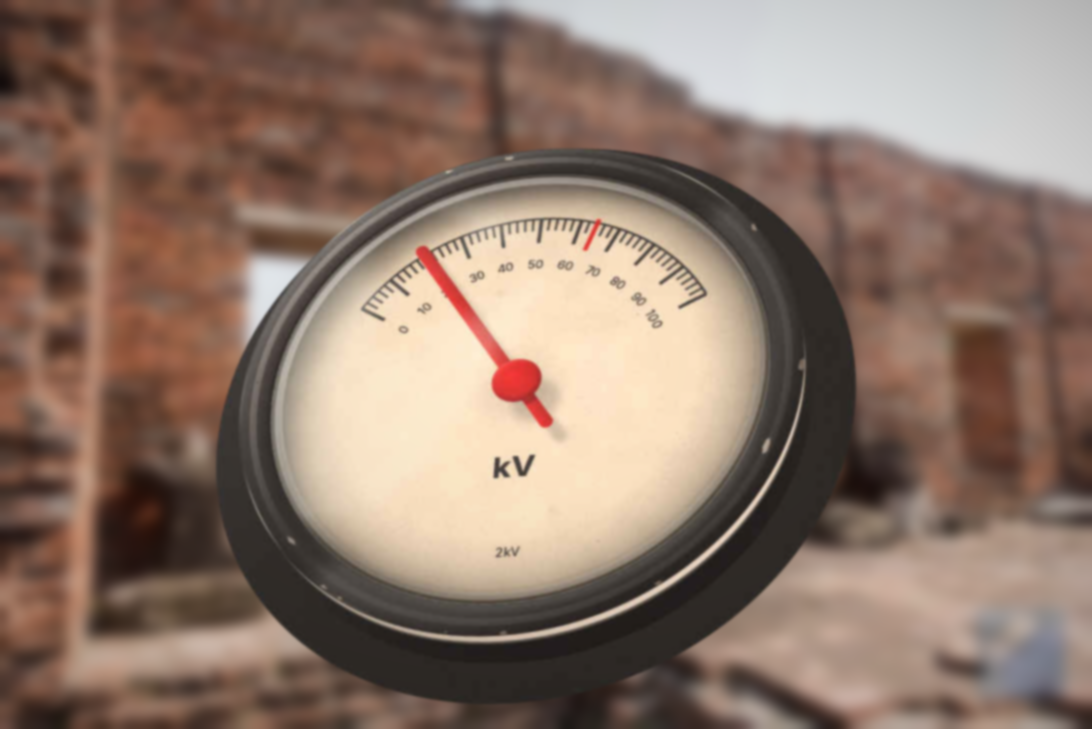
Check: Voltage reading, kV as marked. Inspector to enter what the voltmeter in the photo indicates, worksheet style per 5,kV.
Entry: 20,kV
